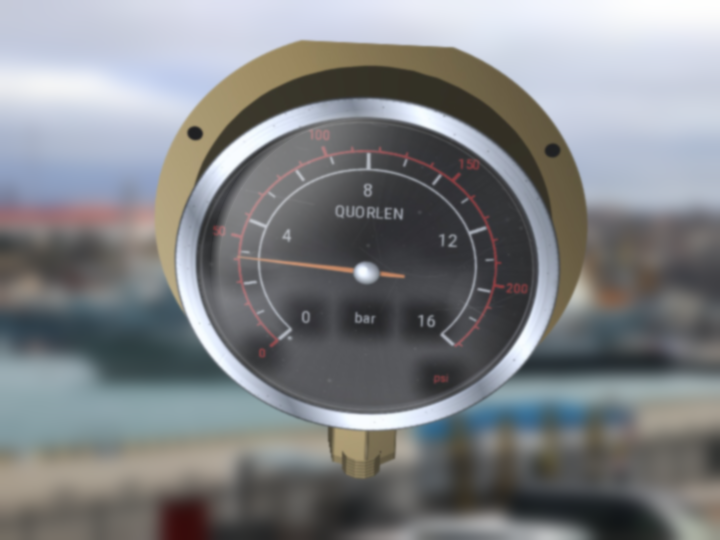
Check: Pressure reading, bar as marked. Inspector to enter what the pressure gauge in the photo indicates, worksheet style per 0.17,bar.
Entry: 3,bar
